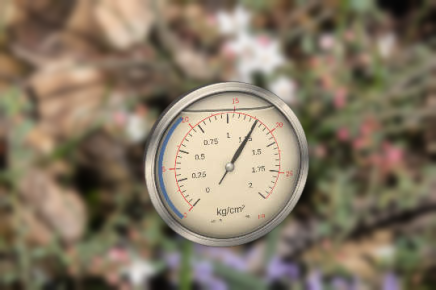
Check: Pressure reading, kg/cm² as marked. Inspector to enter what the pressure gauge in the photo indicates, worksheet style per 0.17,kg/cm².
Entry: 1.25,kg/cm²
